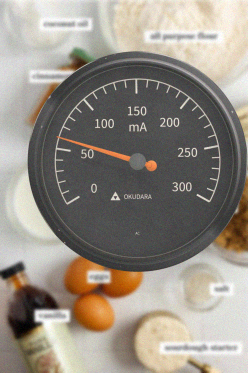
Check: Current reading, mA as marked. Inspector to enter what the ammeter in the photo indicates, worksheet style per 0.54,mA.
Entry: 60,mA
